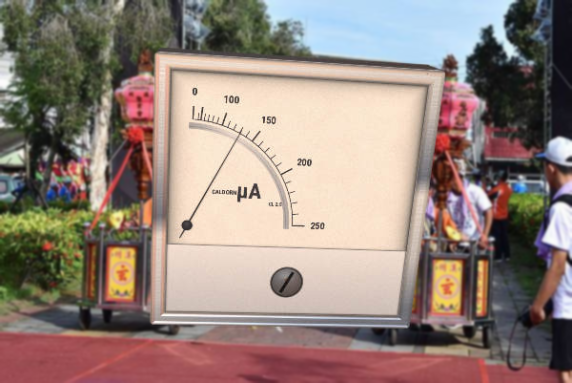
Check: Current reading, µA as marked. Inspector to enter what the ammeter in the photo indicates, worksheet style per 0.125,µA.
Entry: 130,µA
